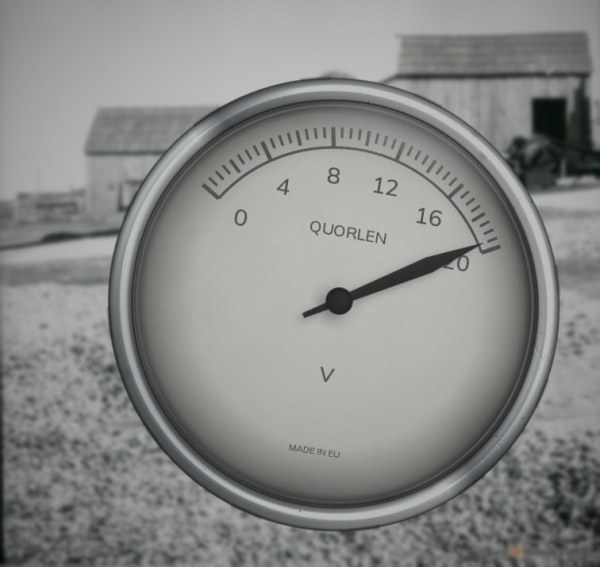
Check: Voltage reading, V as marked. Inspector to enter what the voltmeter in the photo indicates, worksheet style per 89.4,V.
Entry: 19.5,V
